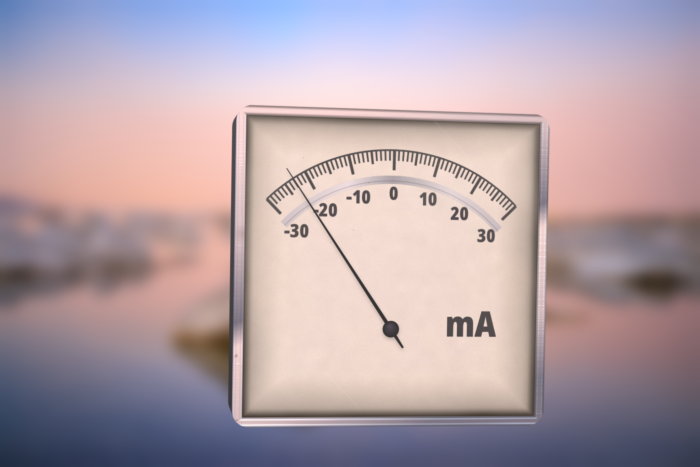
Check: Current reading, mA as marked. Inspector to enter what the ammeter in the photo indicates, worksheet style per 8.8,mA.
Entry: -23,mA
